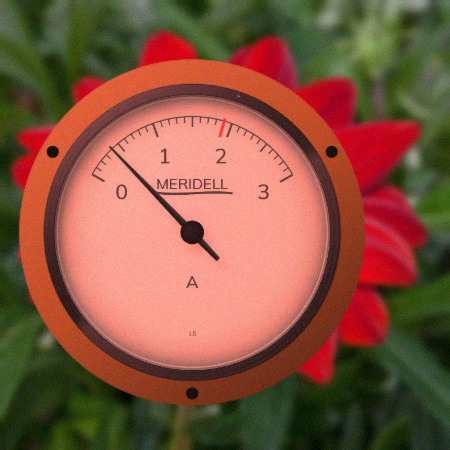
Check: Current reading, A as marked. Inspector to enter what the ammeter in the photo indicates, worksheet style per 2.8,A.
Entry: 0.4,A
